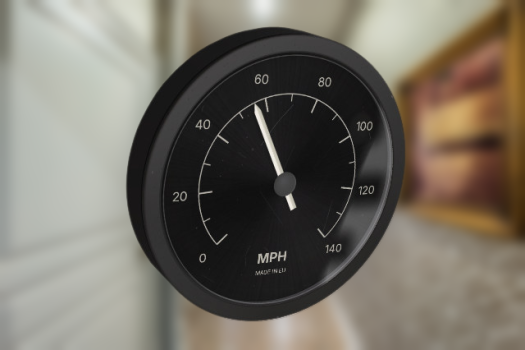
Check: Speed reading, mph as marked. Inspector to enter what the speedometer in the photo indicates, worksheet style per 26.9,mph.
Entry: 55,mph
